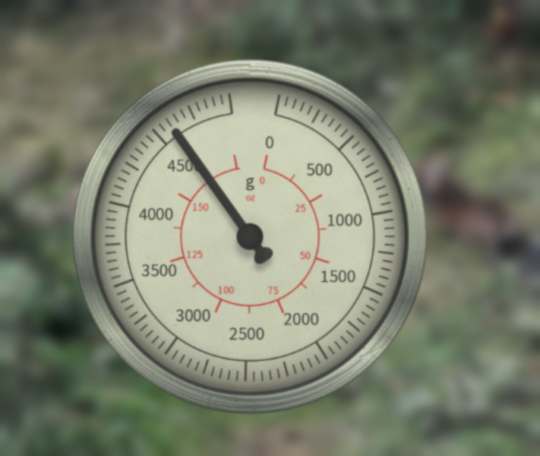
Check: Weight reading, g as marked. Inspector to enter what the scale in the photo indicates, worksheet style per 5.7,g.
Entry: 4600,g
